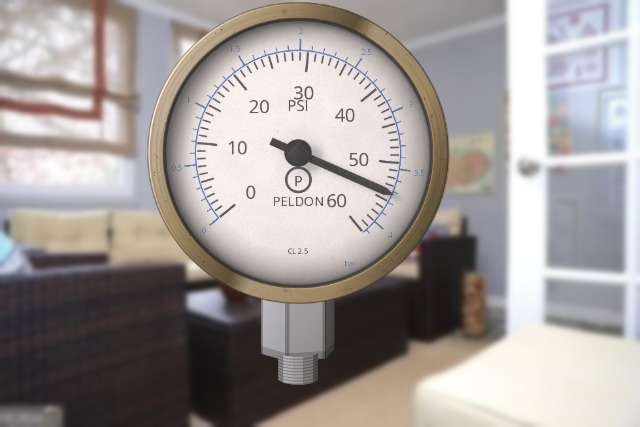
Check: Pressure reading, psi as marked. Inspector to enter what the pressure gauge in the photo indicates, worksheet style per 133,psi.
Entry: 54,psi
